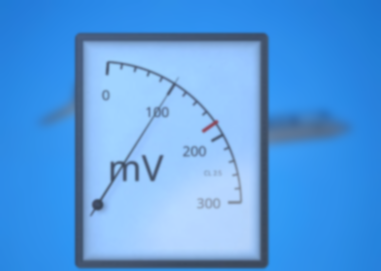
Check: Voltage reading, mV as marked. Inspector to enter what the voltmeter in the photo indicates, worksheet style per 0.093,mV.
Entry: 100,mV
